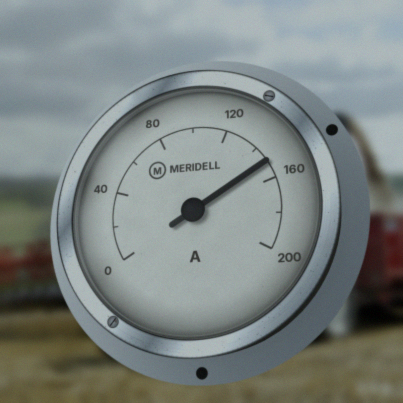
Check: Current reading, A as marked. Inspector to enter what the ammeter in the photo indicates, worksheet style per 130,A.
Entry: 150,A
